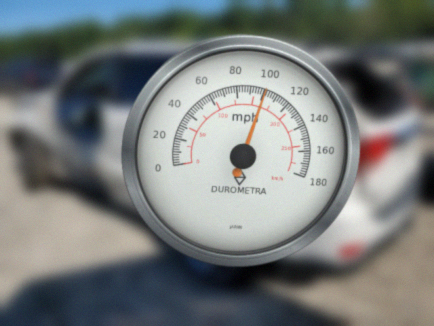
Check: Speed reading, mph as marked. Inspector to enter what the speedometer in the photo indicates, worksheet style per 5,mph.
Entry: 100,mph
